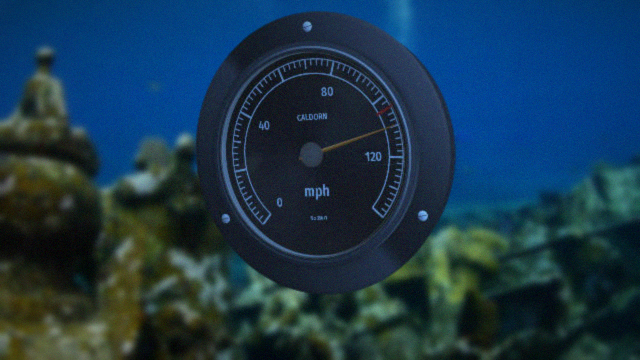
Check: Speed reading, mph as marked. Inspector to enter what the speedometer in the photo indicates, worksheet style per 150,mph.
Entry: 110,mph
